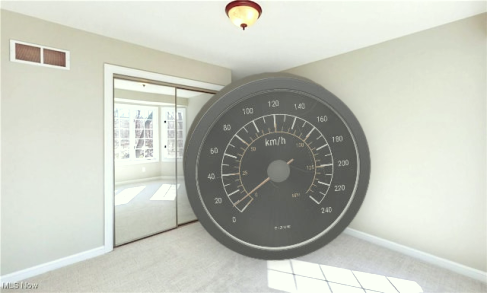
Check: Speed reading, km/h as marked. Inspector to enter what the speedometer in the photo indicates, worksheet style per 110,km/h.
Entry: 10,km/h
